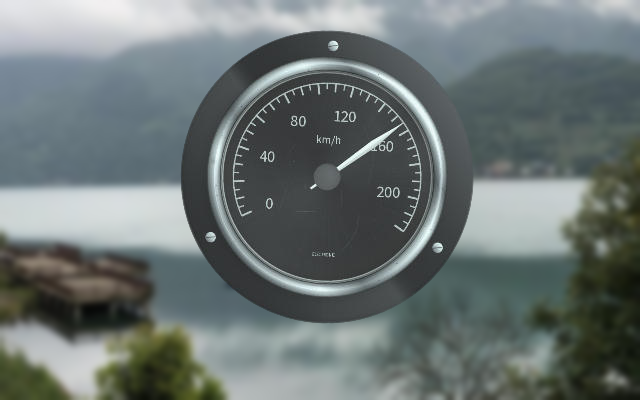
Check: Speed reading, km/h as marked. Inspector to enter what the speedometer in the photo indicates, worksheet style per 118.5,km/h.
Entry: 155,km/h
